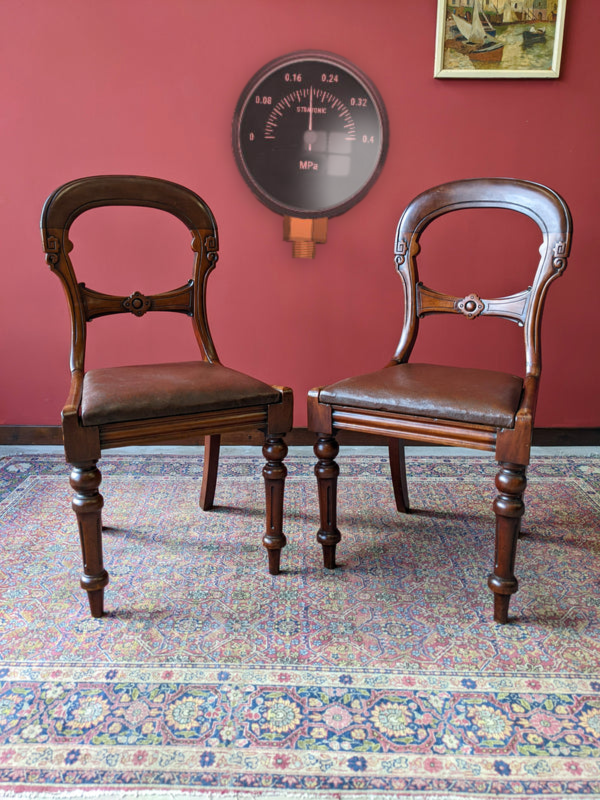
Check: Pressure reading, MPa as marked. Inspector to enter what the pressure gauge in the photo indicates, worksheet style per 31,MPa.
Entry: 0.2,MPa
